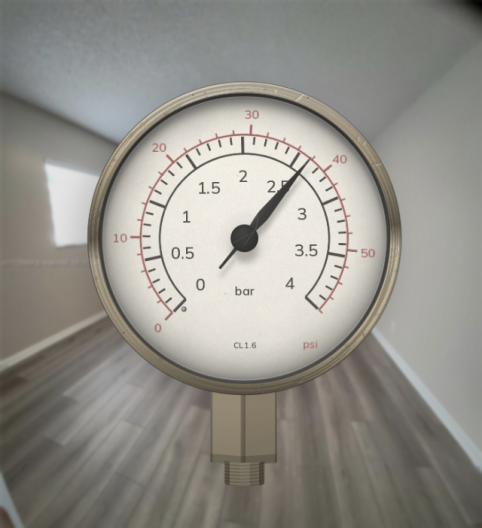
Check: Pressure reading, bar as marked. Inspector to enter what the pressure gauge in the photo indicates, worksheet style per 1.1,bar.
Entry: 2.6,bar
